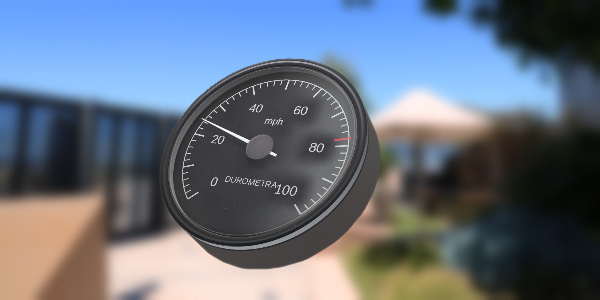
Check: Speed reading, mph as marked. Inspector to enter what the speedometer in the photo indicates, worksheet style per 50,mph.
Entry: 24,mph
